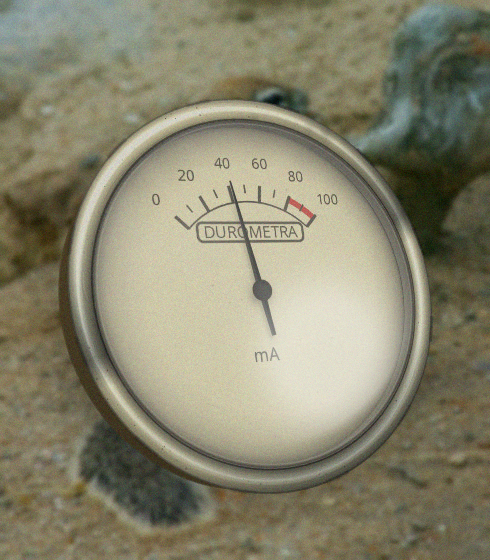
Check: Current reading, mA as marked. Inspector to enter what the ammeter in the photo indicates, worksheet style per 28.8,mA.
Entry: 40,mA
